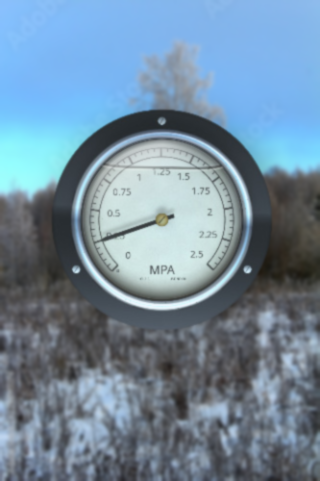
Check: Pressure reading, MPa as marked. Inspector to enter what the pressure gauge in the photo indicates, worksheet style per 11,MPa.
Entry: 0.25,MPa
